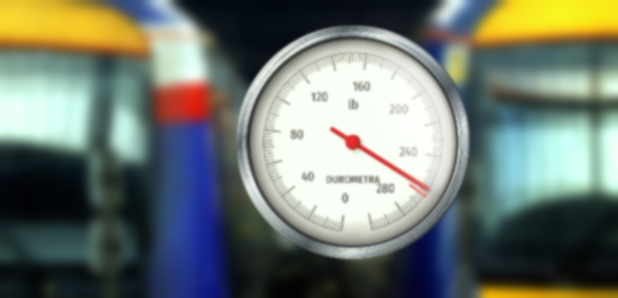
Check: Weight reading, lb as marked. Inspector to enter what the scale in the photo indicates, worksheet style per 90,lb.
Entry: 260,lb
